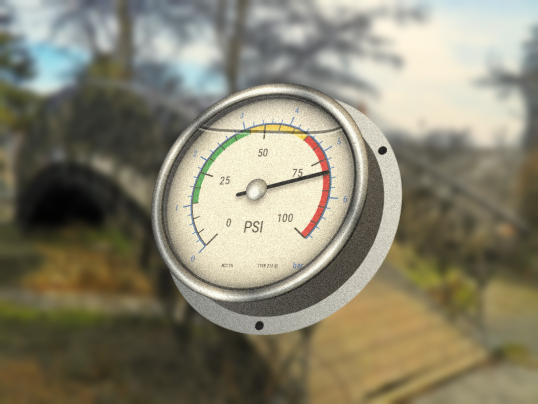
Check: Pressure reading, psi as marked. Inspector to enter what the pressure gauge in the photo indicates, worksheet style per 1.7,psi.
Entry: 80,psi
